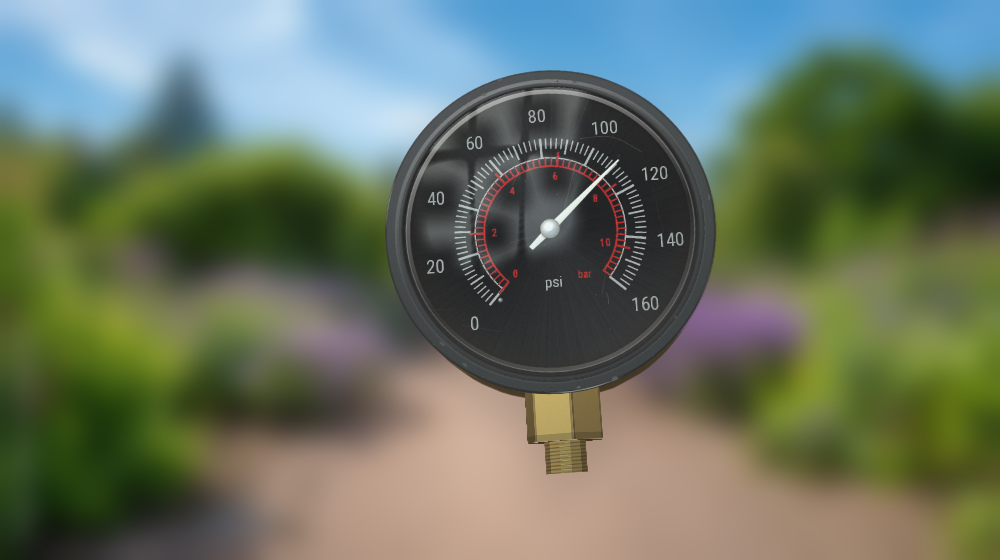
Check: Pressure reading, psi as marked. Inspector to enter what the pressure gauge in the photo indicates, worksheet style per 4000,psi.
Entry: 110,psi
